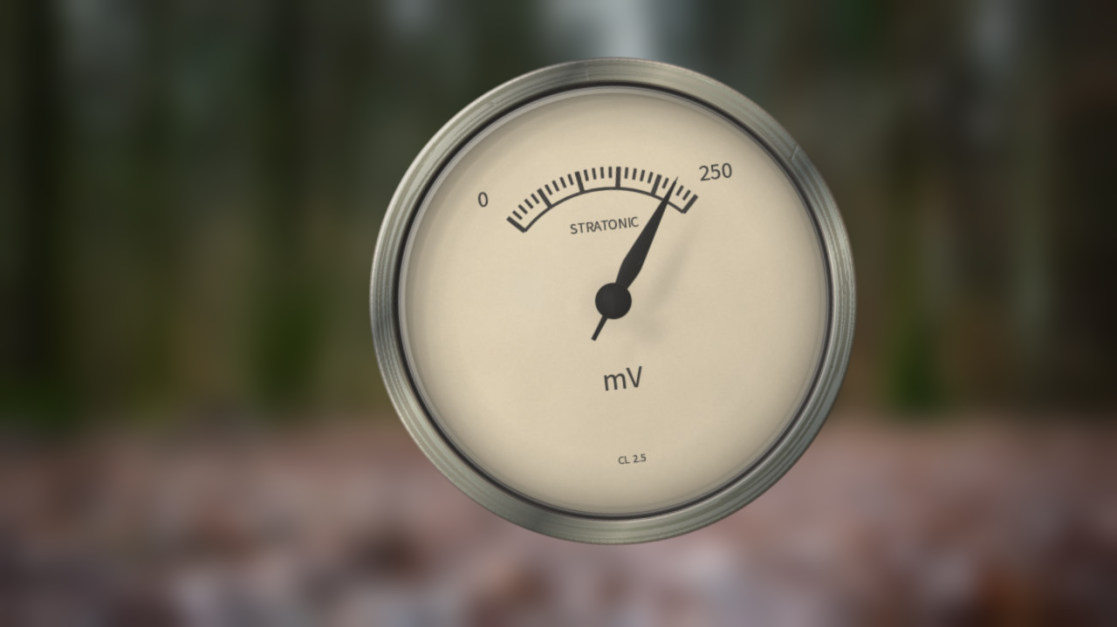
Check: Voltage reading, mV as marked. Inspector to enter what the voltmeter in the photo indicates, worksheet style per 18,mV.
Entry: 220,mV
